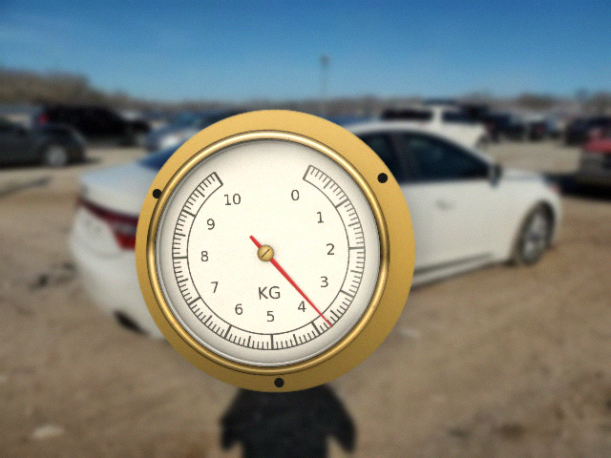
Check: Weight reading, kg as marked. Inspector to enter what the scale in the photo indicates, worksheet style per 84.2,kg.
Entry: 3.7,kg
